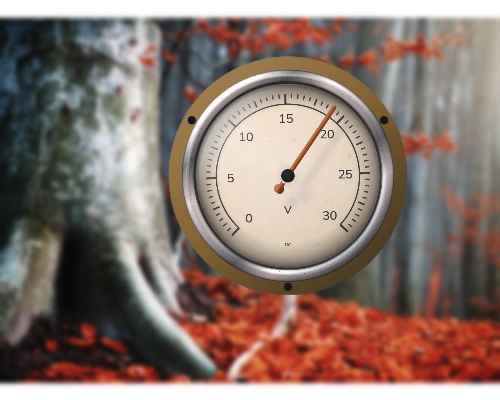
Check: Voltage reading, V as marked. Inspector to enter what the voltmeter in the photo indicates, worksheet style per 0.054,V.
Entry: 19,V
